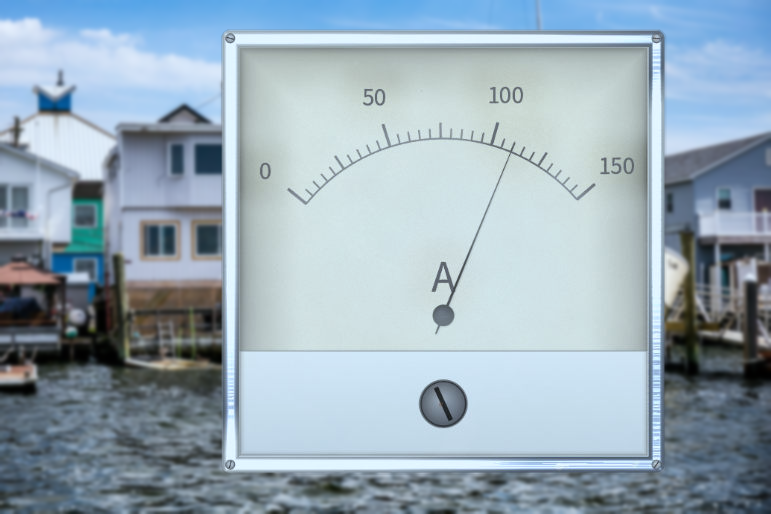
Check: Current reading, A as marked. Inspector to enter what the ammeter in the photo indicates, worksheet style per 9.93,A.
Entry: 110,A
